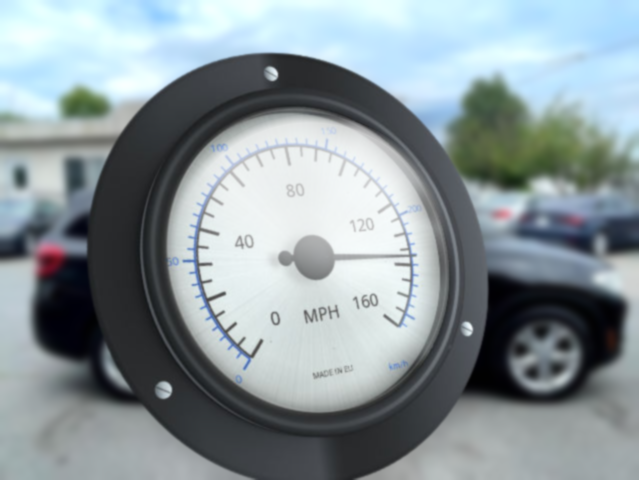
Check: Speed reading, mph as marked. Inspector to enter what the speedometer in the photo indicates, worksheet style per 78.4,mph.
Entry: 137.5,mph
